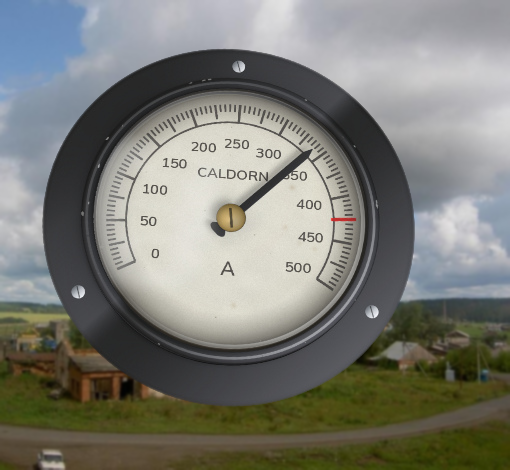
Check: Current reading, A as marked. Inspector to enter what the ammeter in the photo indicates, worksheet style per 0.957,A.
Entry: 340,A
